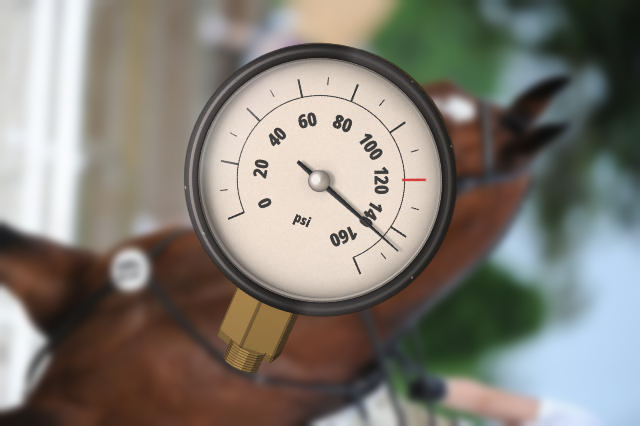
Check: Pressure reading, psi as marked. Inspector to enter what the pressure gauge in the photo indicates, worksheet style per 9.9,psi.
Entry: 145,psi
